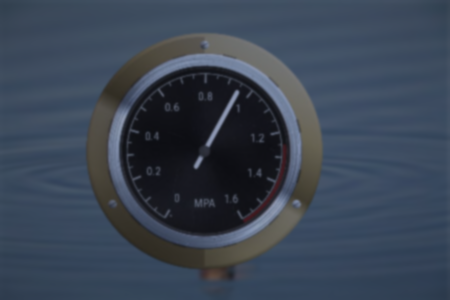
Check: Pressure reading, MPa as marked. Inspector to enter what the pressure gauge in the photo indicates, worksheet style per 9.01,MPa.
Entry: 0.95,MPa
